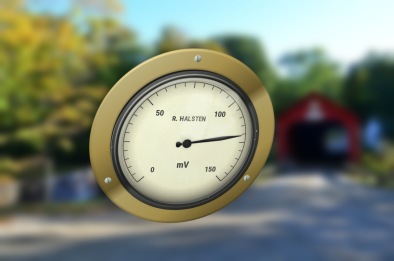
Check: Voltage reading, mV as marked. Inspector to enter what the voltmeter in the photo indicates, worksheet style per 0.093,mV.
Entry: 120,mV
